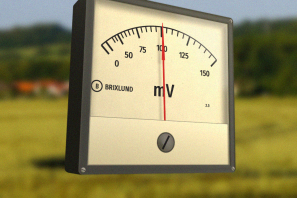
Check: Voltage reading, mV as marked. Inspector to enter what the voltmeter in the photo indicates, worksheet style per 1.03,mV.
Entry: 100,mV
